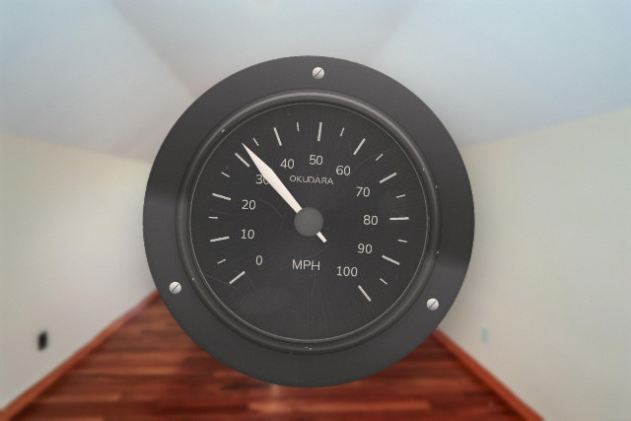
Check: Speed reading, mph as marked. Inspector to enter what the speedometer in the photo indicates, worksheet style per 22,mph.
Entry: 32.5,mph
